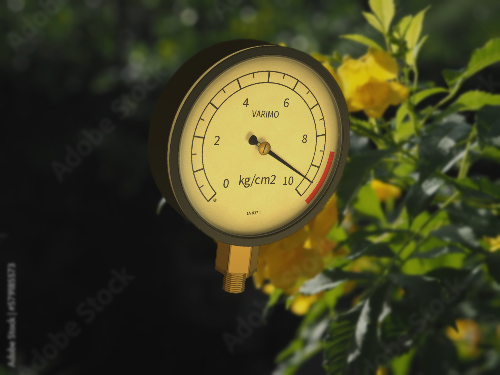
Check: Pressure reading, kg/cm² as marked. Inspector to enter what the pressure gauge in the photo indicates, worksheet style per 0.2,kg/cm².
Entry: 9.5,kg/cm²
